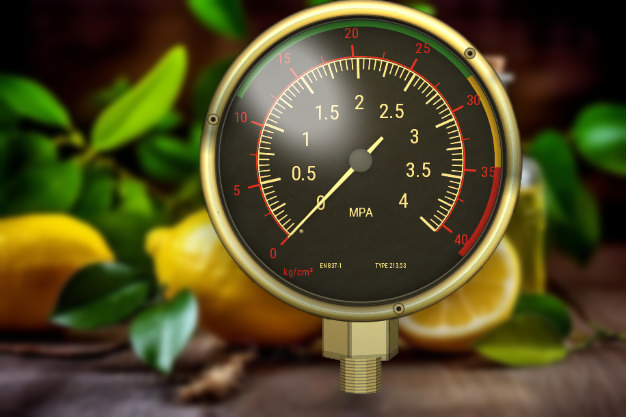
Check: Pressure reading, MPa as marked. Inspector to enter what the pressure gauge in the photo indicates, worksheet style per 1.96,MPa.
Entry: 0,MPa
